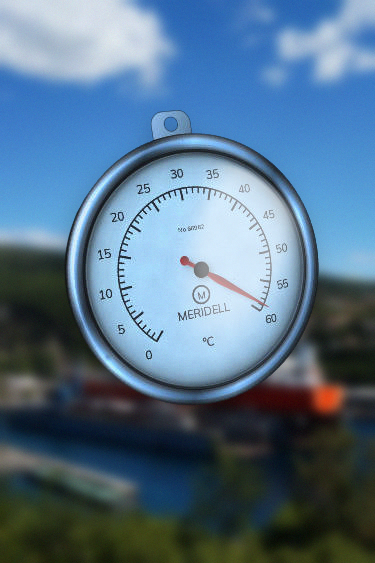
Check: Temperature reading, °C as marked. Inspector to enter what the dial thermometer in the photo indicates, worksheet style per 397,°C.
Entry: 59,°C
